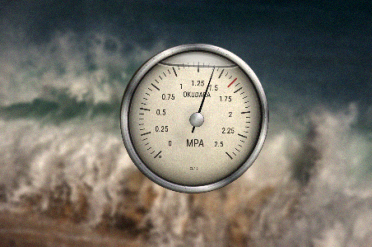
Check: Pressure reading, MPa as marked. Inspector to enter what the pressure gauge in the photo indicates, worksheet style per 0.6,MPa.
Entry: 1.4,MPa
